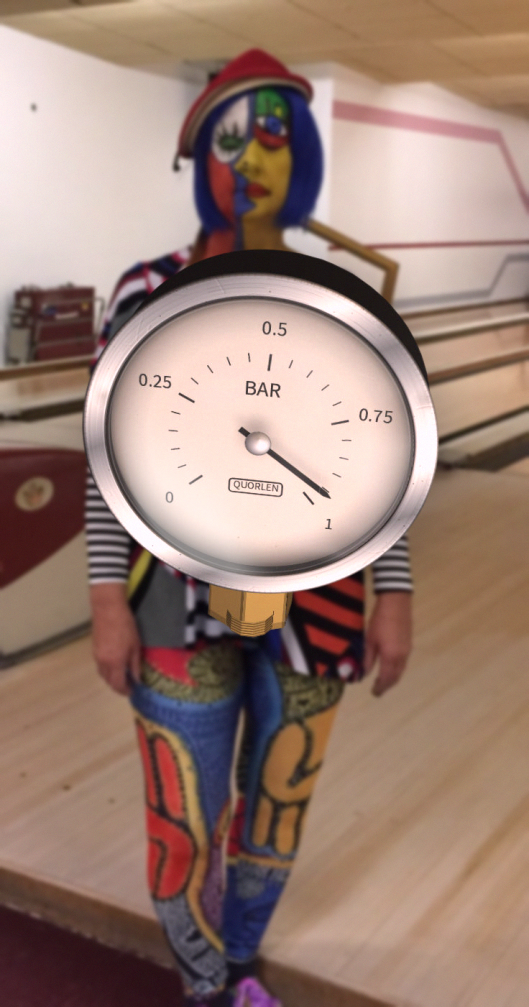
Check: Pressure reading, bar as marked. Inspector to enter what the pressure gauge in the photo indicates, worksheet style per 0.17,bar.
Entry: 0.95,bar
